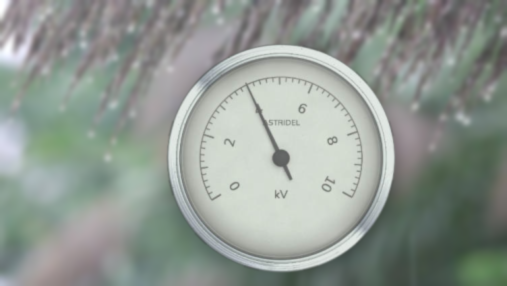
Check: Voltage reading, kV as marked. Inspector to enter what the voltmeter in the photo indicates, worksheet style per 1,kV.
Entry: 4,kV
